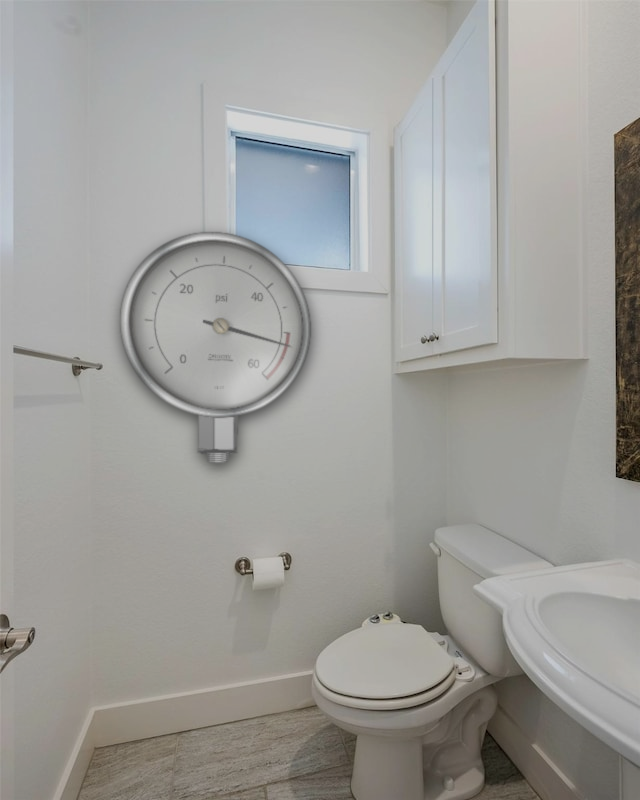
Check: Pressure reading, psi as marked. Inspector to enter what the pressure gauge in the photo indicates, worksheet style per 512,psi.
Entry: 52.5,psi
